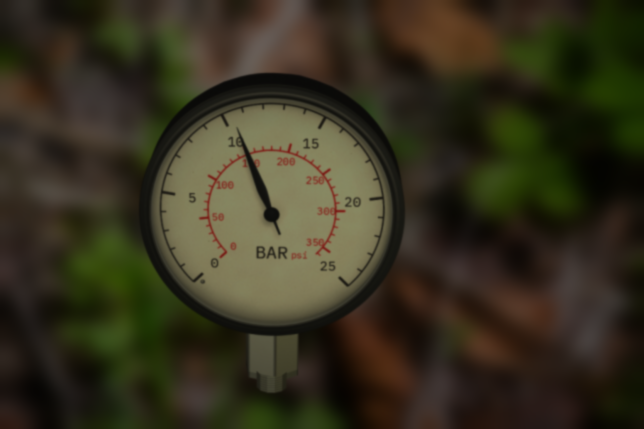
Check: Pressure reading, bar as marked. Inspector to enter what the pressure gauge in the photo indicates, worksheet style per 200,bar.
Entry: 10.5,bar
